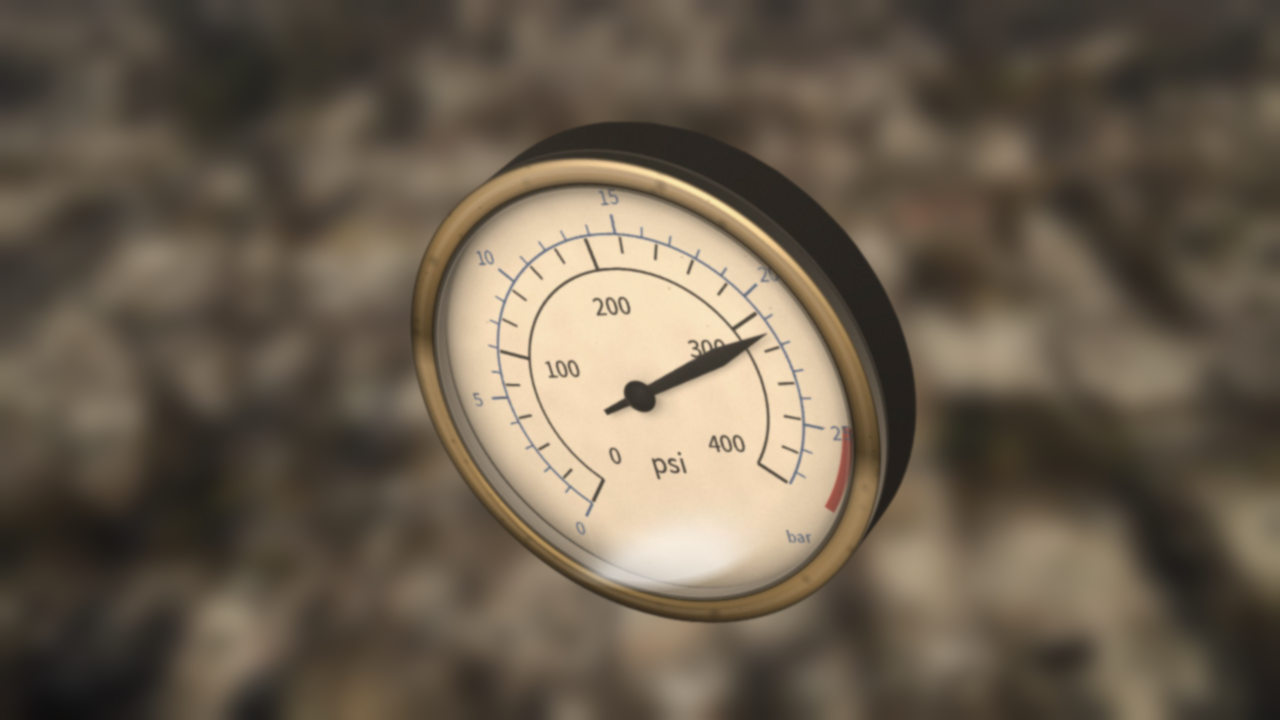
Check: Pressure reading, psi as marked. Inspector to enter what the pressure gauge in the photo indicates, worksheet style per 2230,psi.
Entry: 310,psi
